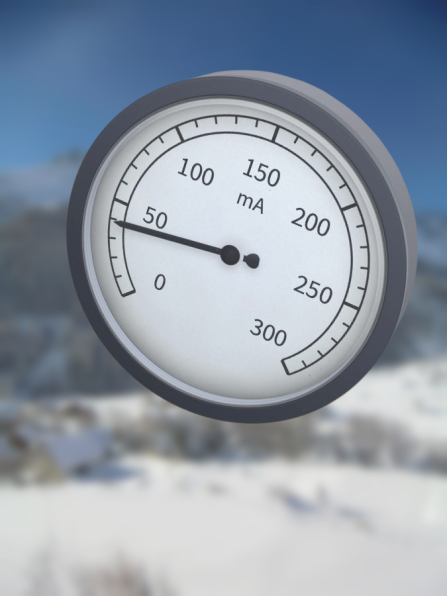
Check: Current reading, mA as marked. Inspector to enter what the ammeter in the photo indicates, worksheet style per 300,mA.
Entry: 40,mA
